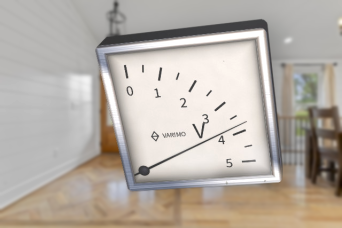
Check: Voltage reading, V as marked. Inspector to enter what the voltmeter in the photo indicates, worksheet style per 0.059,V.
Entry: 3.75,V
